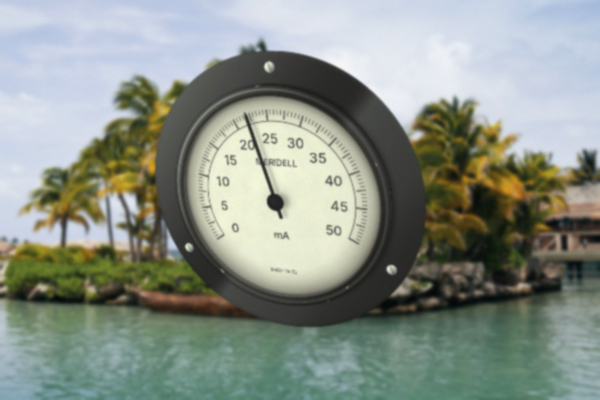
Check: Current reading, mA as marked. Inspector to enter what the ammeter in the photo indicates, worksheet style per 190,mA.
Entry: 22.5,mA
